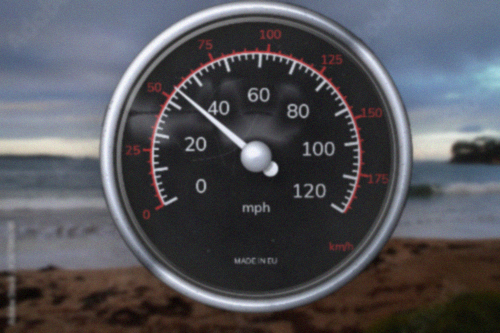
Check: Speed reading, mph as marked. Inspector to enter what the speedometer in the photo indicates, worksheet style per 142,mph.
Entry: 34,mph
